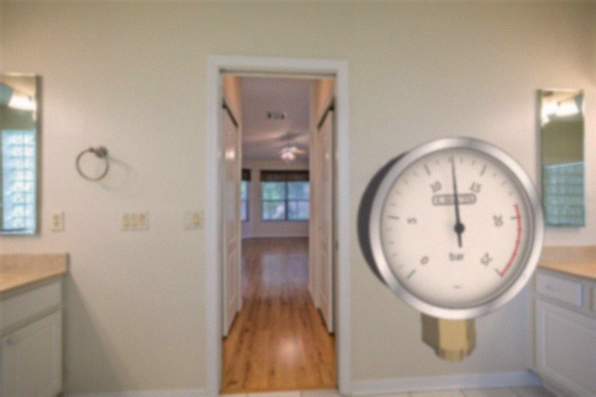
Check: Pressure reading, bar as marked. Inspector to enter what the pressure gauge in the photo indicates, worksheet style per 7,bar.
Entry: 12,bar
